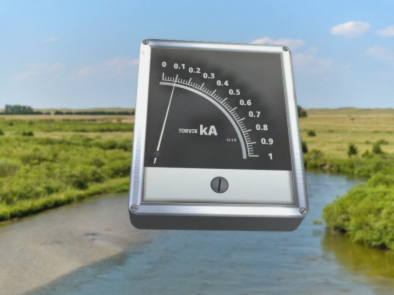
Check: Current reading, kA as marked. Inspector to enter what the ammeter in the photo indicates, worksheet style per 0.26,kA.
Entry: 0.1,kA
